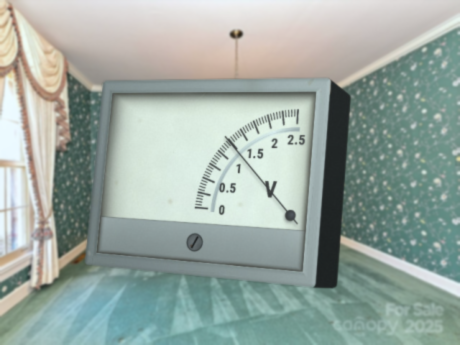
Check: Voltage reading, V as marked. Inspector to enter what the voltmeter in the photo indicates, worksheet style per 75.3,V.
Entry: 1.25,V
